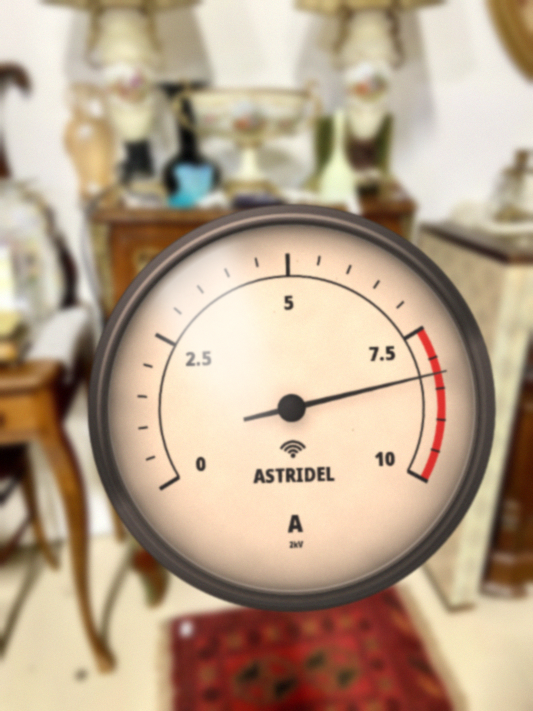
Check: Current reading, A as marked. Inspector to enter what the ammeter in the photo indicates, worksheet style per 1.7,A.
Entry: 8.25,A
